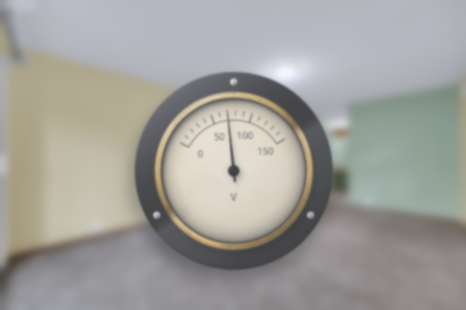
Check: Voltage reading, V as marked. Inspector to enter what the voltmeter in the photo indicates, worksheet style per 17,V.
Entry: 70,V
